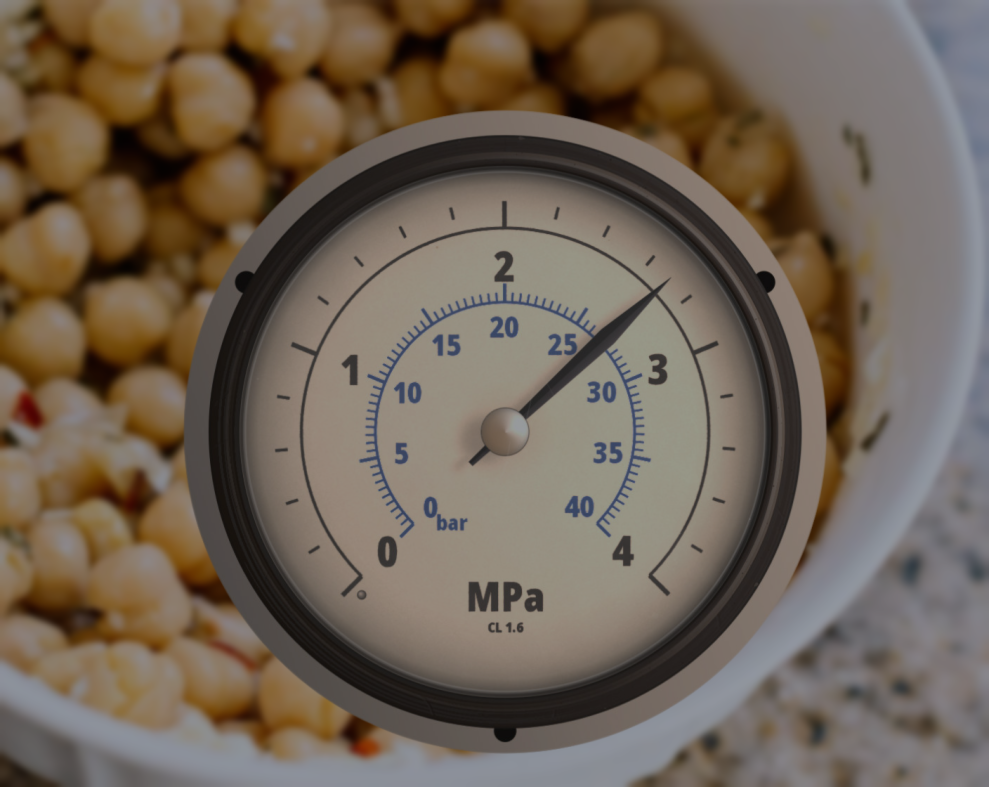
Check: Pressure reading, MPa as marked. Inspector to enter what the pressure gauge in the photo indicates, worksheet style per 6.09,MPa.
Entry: 2.7,MPa
